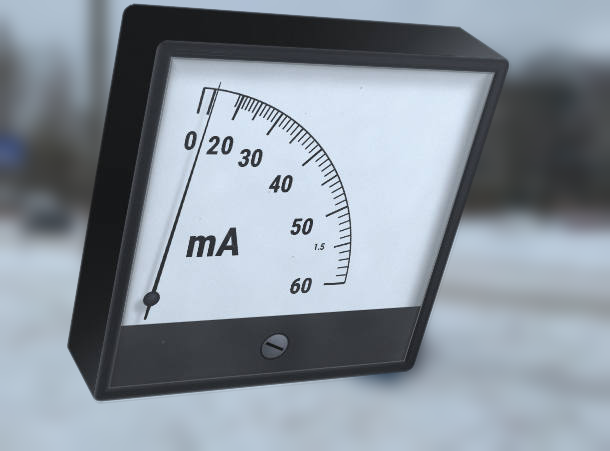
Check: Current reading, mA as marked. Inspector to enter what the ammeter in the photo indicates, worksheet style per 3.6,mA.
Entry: 10,mA
